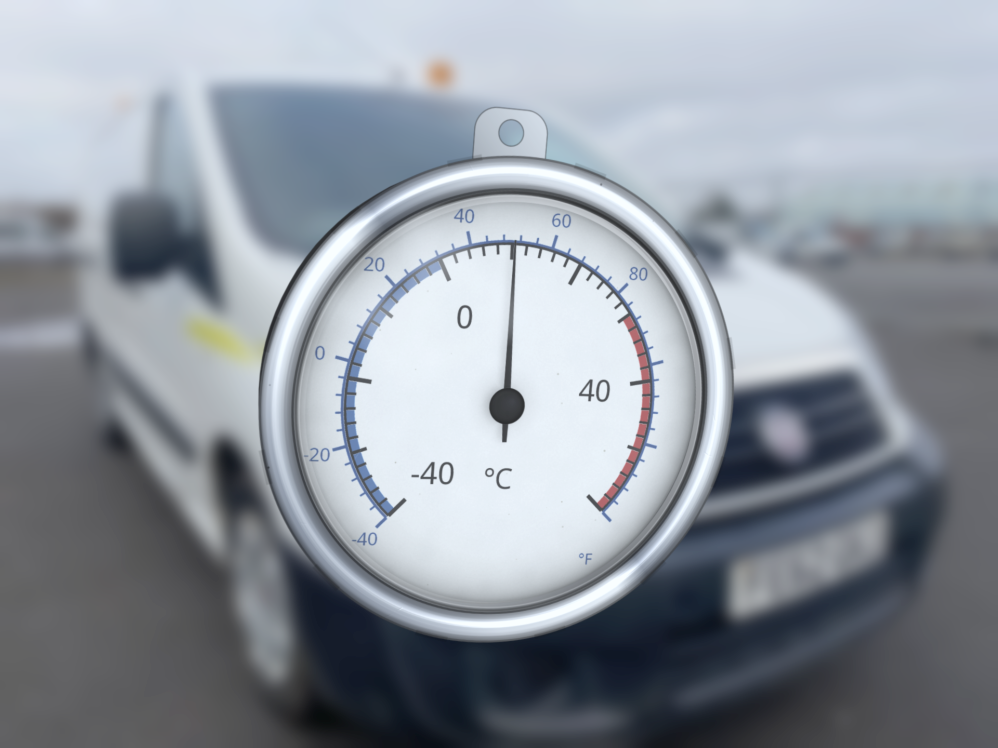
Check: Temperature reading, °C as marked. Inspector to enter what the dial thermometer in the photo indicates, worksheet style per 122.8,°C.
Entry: 10,°C
